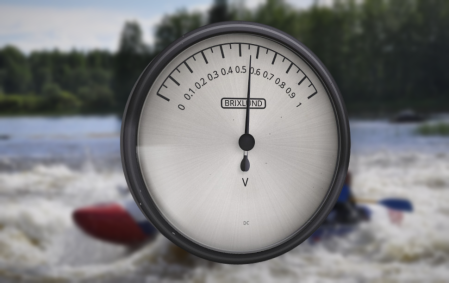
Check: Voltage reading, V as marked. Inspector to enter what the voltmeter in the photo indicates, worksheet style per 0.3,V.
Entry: 0.55,V
